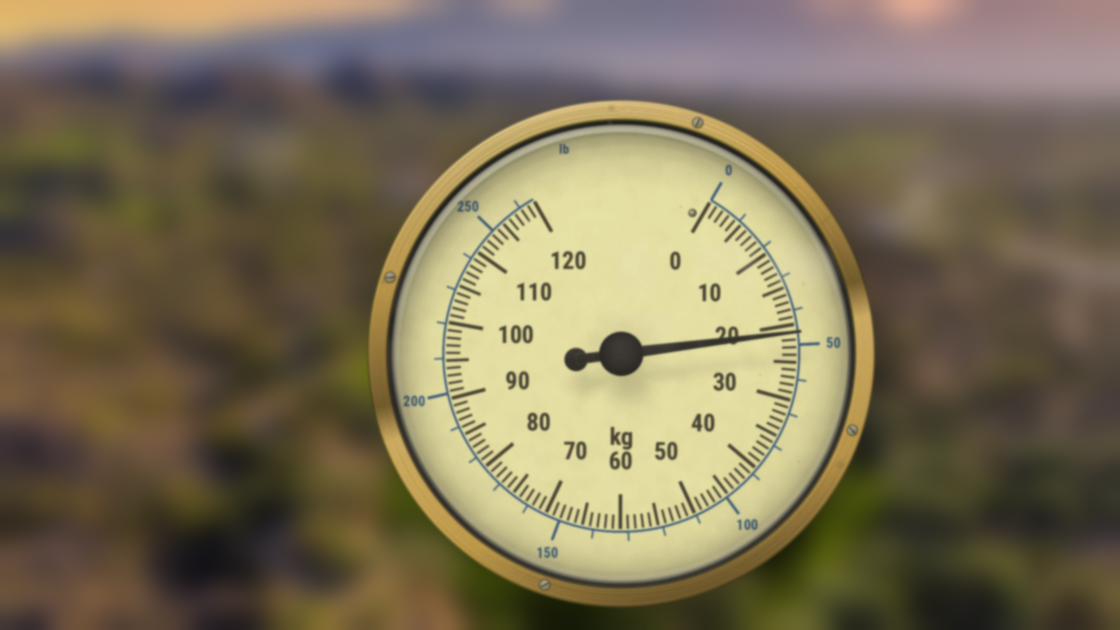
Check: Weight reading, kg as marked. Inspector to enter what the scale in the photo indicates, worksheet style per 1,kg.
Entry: 21,kg
